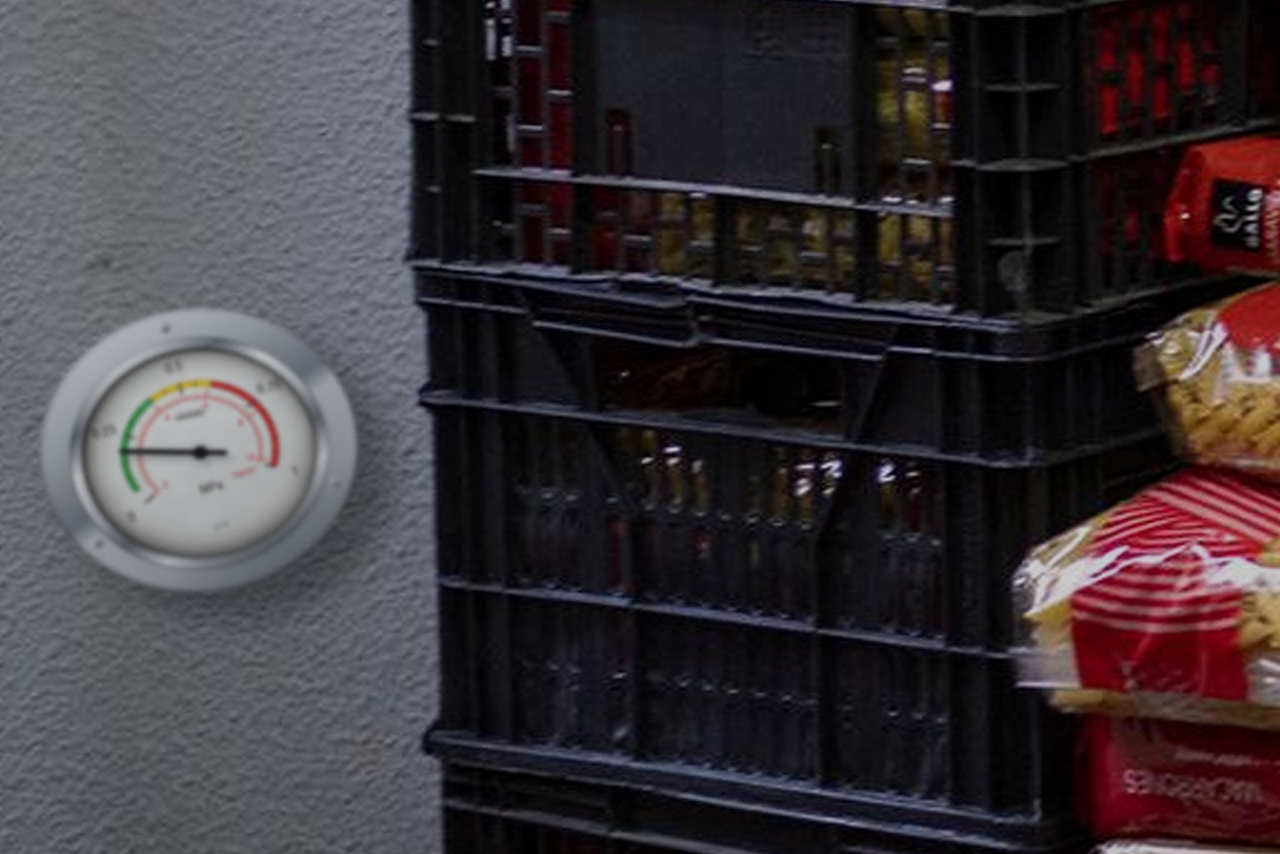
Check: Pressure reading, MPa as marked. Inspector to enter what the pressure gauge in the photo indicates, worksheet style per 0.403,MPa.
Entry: 0.2,MPa
